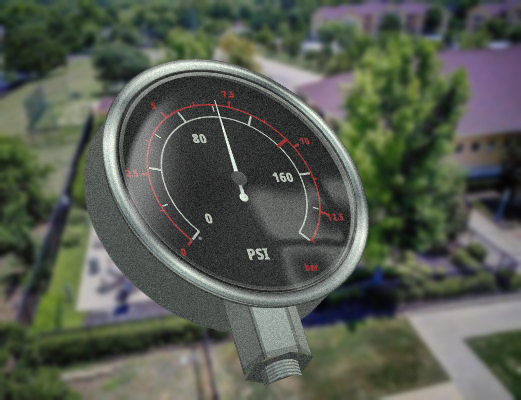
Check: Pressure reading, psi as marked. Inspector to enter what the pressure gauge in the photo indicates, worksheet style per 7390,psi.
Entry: 100,psi
